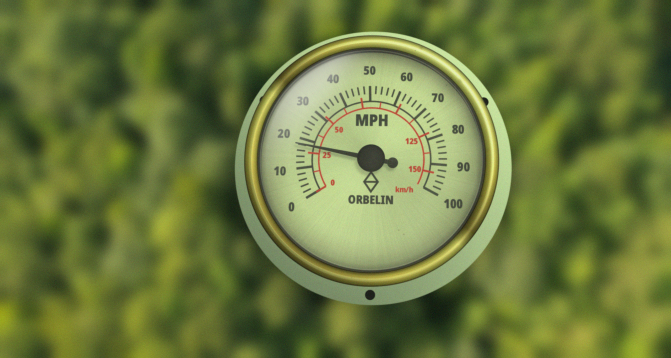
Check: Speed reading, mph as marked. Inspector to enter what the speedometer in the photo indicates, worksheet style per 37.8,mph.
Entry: 18,mph
